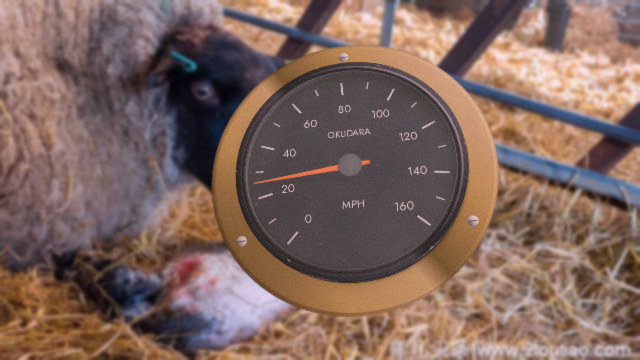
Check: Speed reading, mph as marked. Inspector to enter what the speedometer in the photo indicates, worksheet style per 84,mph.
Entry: 25,mph
